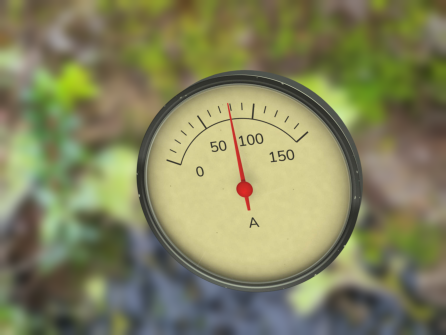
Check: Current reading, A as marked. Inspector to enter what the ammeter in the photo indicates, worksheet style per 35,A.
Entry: 80,A
